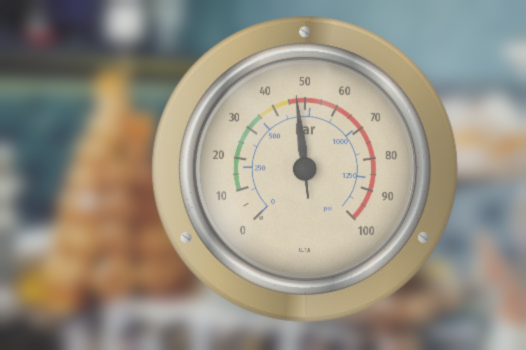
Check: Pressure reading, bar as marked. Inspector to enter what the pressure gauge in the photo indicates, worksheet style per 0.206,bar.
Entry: 47.5,bar
